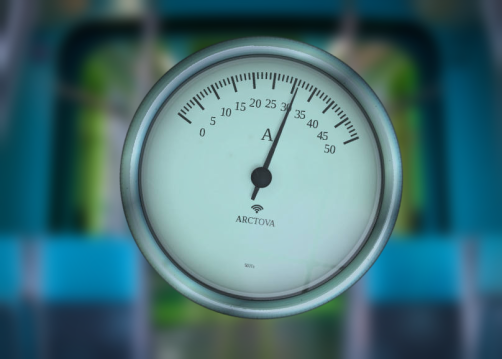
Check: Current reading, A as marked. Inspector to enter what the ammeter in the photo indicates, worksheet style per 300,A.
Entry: 31,A
